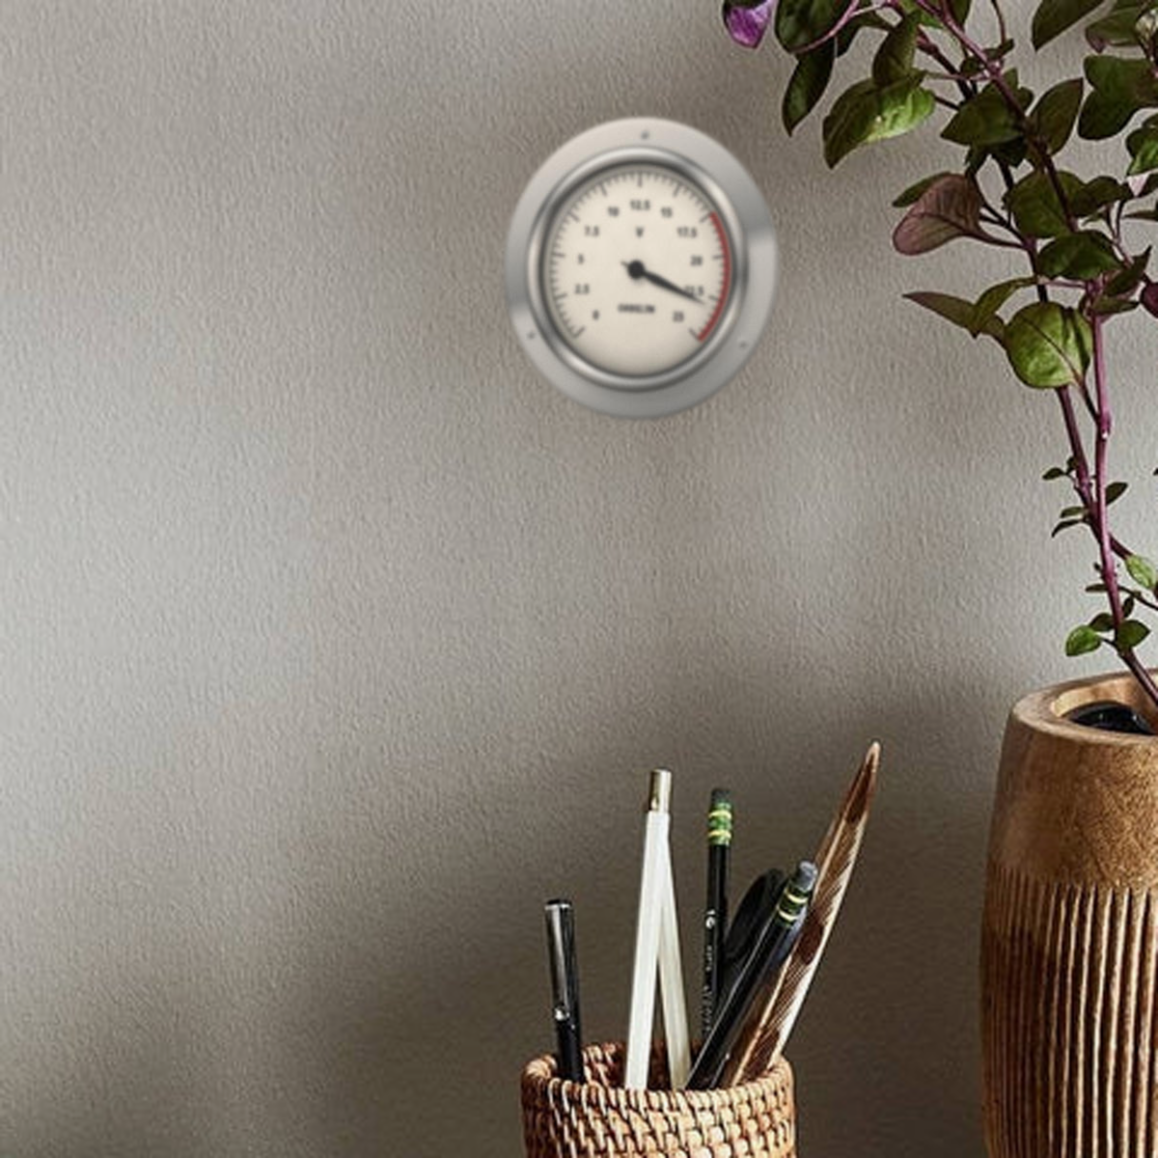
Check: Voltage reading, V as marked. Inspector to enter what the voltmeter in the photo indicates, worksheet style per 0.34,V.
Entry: 23,V
